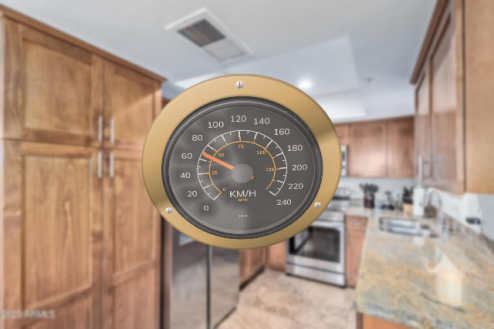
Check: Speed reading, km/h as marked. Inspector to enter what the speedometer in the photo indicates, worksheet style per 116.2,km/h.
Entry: 70,km/h
